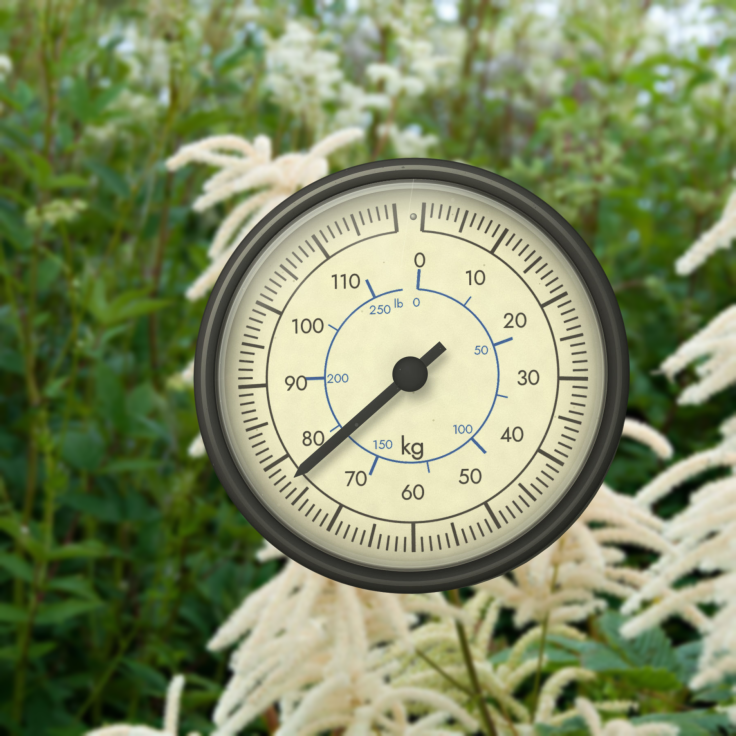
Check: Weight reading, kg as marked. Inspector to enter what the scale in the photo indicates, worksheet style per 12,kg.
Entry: 77,kg
